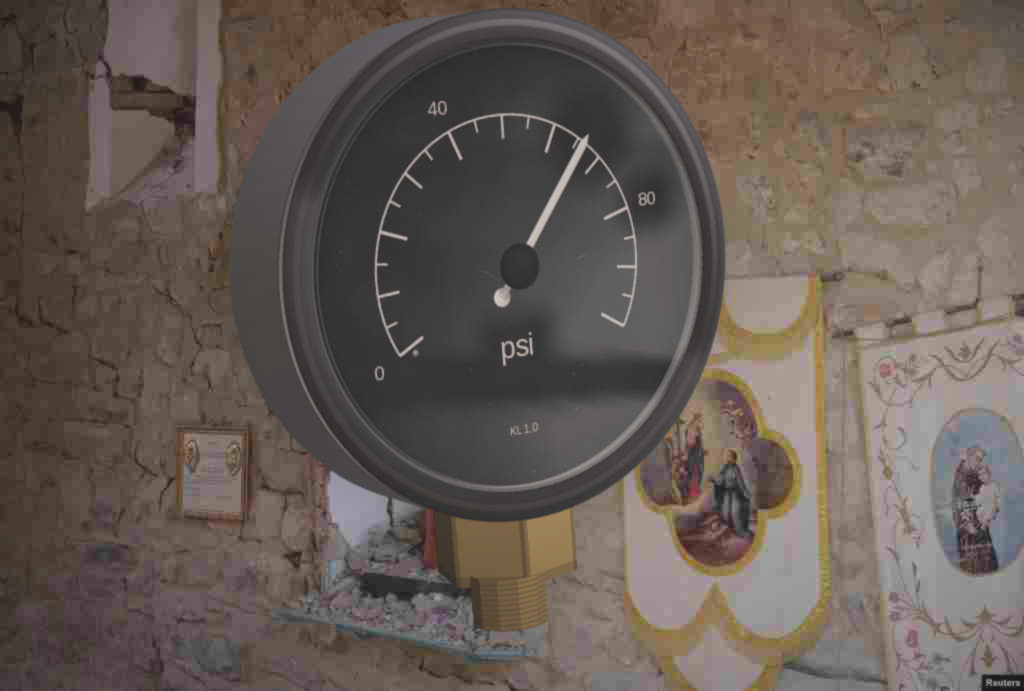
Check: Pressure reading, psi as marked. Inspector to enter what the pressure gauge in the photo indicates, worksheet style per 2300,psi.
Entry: 65,psi
